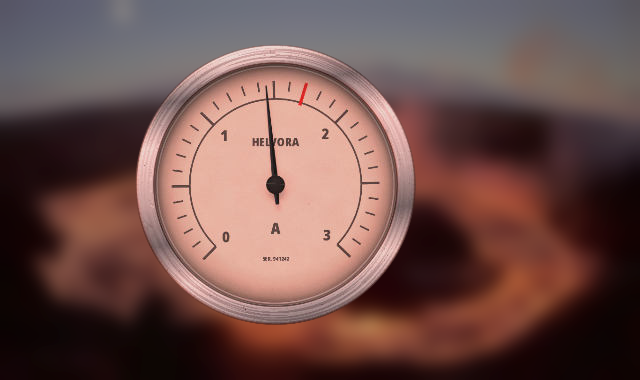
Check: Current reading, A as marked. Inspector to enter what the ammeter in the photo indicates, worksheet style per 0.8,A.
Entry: 1.45,A
